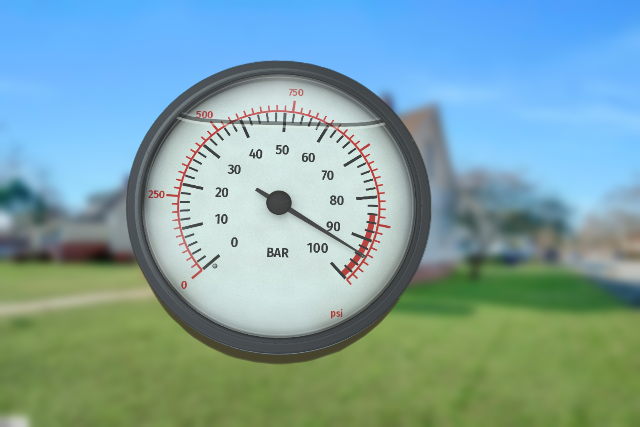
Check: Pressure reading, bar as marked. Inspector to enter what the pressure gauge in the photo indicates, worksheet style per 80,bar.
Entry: 94,bar
